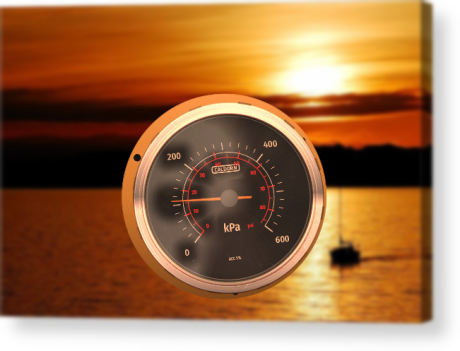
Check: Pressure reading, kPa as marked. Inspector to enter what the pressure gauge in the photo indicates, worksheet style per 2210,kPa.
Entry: 110,kPa
